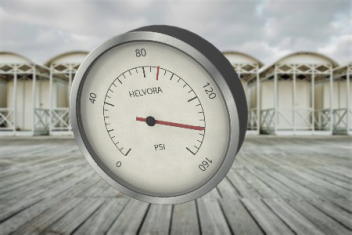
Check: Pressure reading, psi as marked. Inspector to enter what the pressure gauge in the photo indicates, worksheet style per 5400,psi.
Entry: 140,psi
